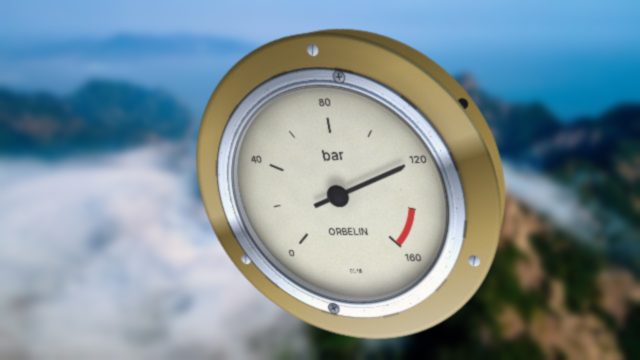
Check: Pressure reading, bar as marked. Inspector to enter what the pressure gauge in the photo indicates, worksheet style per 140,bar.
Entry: 120,bar
